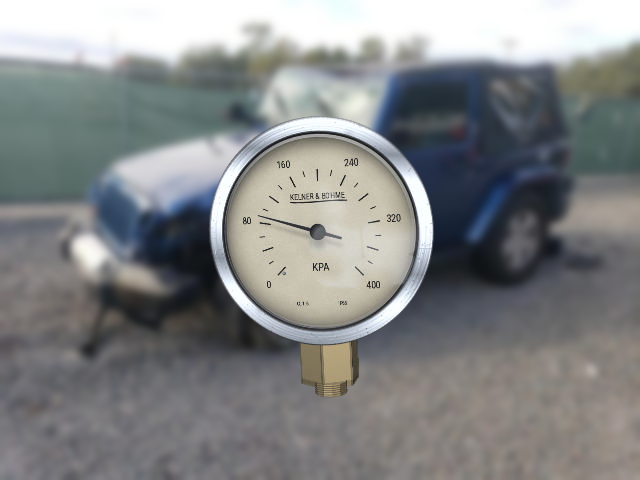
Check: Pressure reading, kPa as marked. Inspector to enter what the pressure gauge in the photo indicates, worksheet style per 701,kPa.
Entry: 90,kPa
